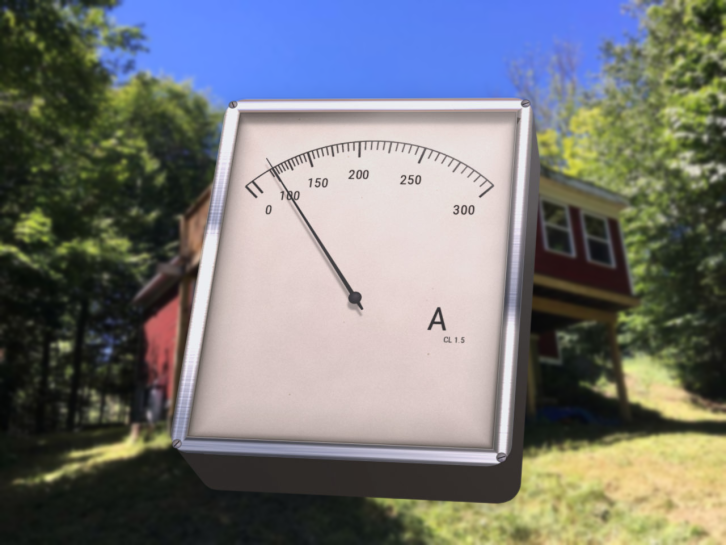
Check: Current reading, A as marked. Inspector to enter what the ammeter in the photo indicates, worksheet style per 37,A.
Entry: 100,A
